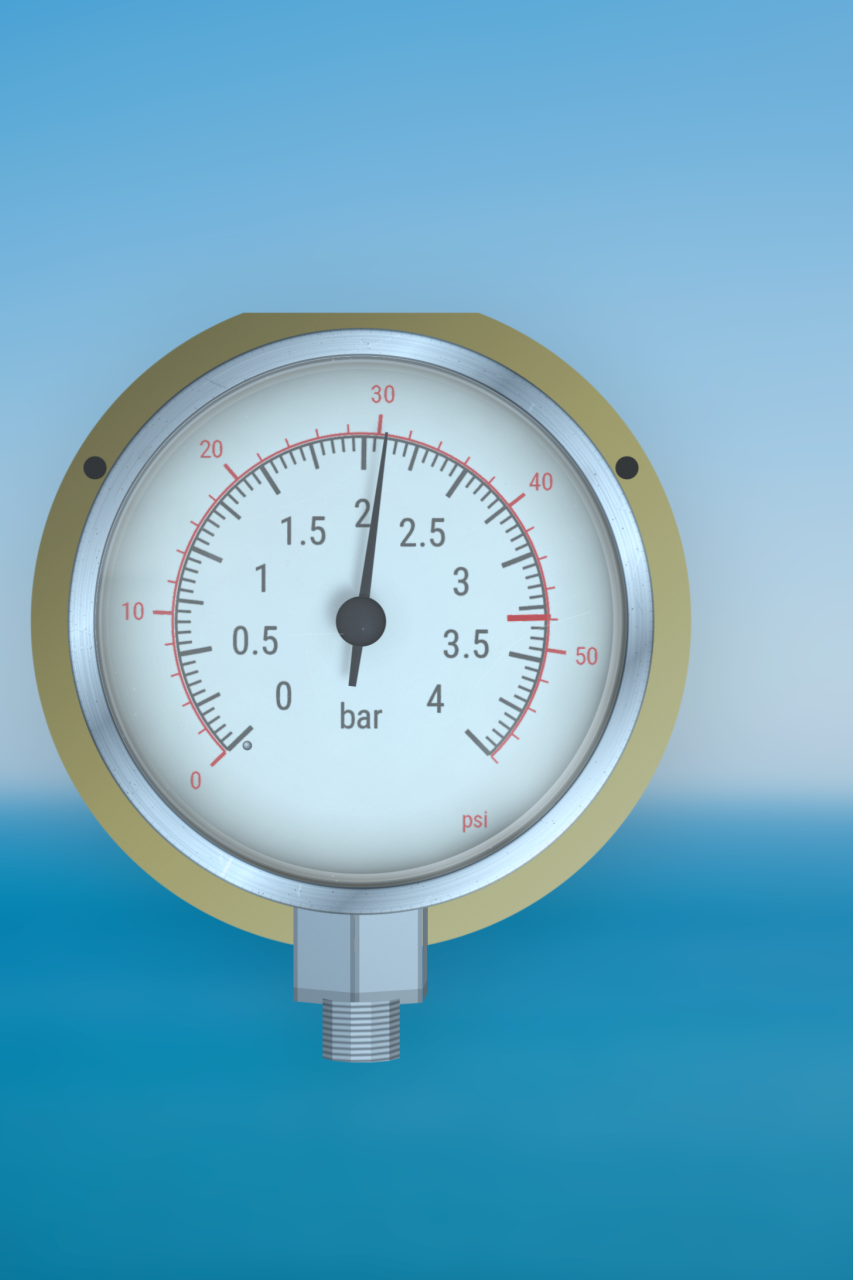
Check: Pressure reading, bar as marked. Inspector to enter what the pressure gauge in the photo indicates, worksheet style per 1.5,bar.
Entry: 2.1,bar
